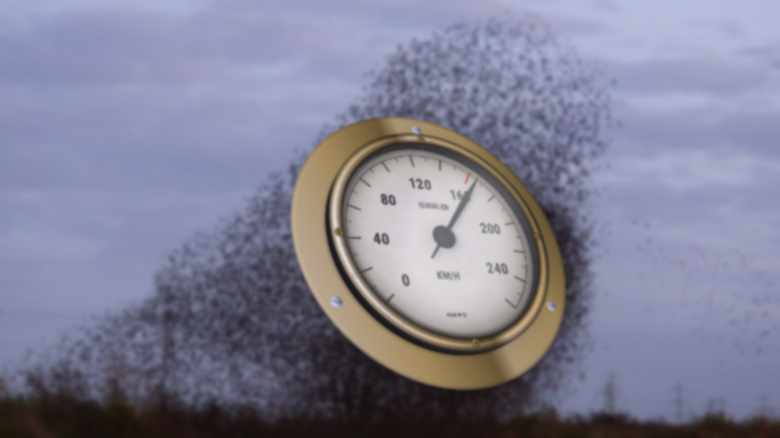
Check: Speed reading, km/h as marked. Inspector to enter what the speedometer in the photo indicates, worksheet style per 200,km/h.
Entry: 165,km/h
